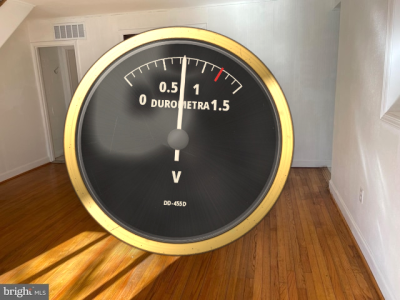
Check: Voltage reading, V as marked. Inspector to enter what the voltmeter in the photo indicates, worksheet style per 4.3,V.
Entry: 0.75,V
